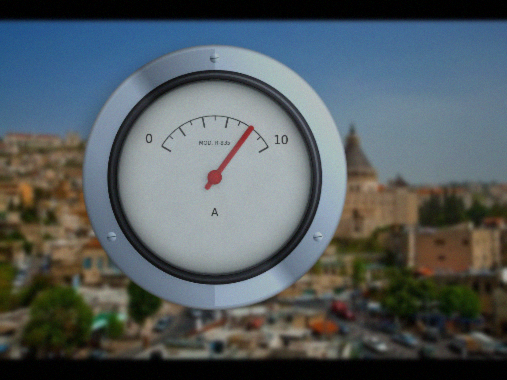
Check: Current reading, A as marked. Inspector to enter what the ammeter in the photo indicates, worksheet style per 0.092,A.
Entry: 8,A
